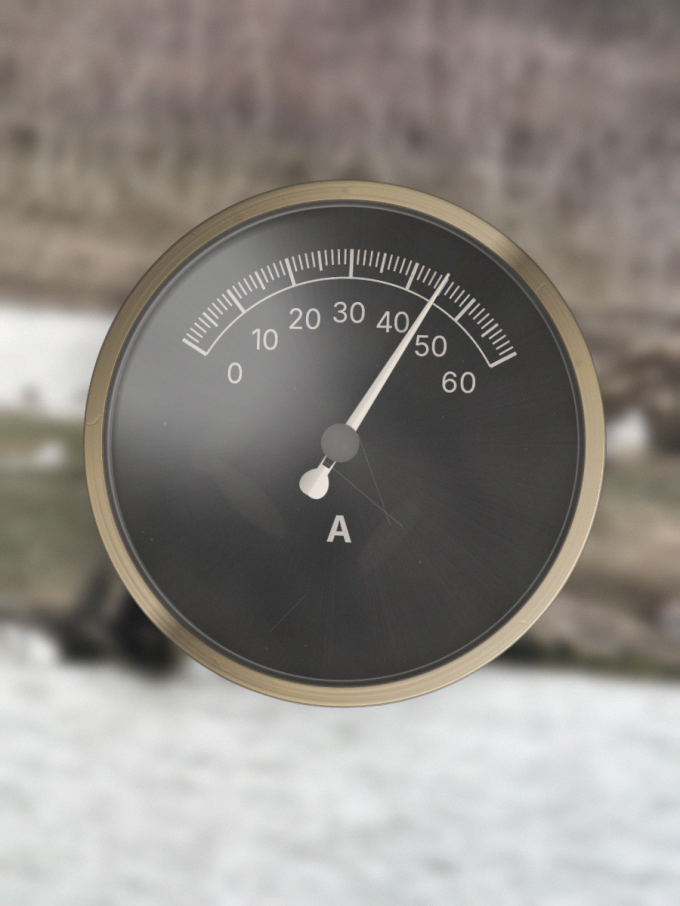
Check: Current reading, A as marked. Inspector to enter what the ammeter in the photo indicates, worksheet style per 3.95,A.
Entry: 45,A
